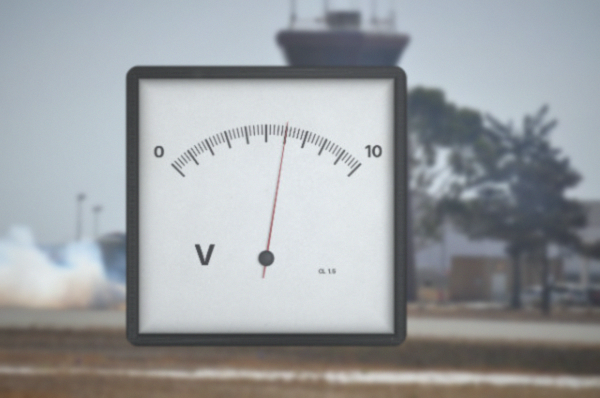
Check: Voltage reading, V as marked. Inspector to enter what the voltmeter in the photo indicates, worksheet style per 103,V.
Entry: 6,V
